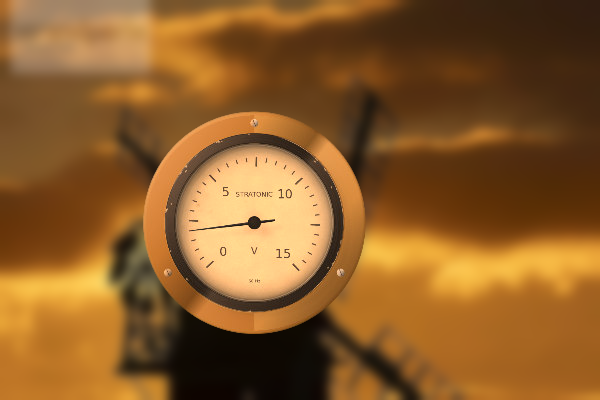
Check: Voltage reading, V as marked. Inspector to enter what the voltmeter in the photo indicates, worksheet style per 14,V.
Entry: 2,V
